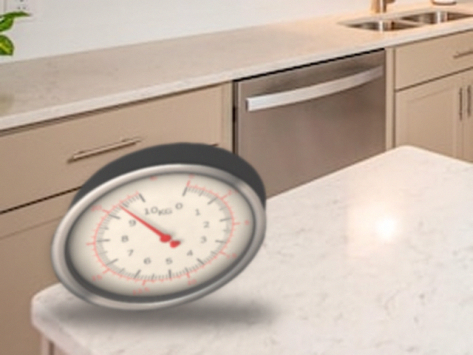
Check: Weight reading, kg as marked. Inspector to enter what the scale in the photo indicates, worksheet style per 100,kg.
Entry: 9.5,kg
